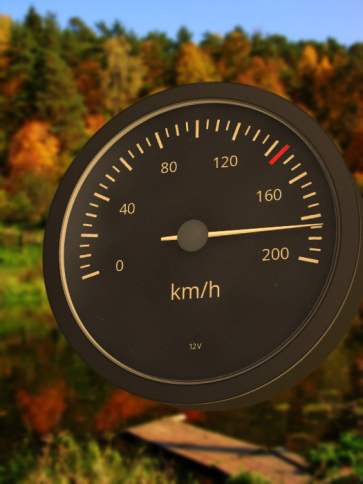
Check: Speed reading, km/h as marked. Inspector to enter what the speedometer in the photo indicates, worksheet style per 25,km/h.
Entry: 185,km/h
